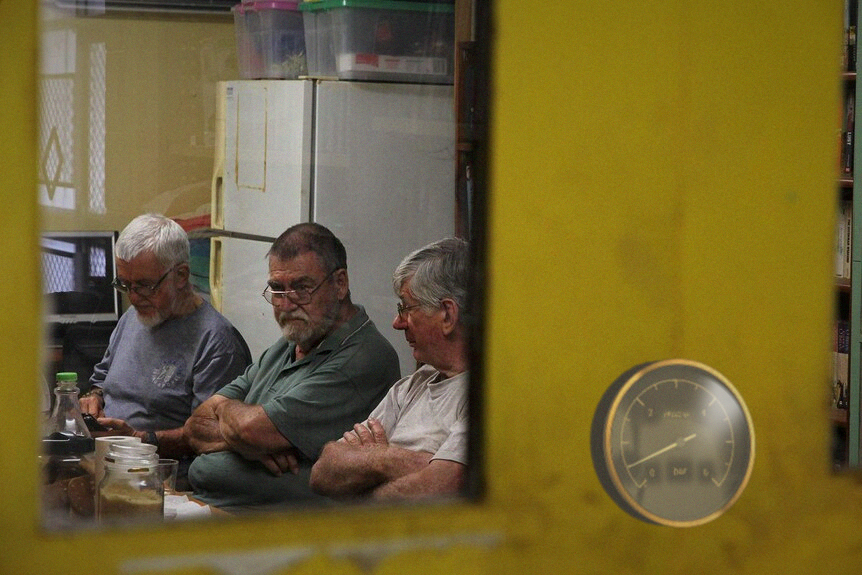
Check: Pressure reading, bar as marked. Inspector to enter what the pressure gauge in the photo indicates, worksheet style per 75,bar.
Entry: 0.5,bar
